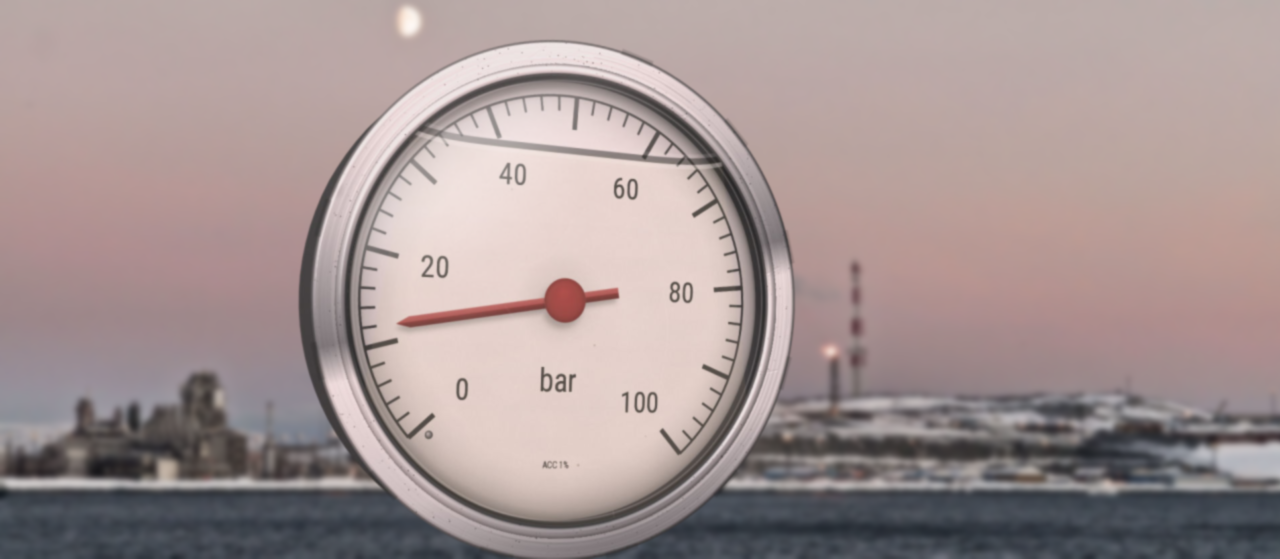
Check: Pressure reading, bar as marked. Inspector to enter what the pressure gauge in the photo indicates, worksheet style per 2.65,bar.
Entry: 12,bar
